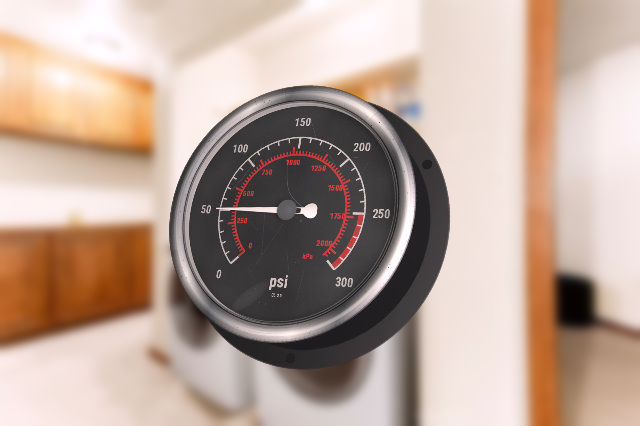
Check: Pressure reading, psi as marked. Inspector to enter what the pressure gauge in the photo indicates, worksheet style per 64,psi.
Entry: 50,psi
